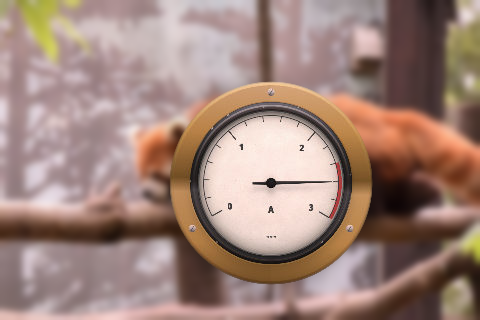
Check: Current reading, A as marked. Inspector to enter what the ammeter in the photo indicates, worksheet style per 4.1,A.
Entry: 2.6,A
